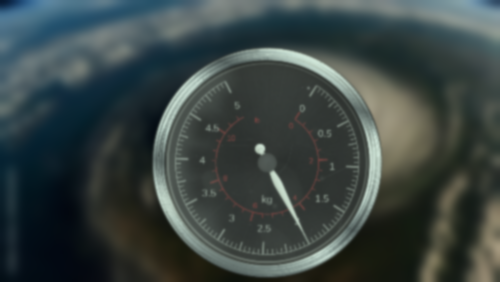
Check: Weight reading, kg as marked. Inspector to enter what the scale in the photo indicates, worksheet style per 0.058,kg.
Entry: 2,kg
